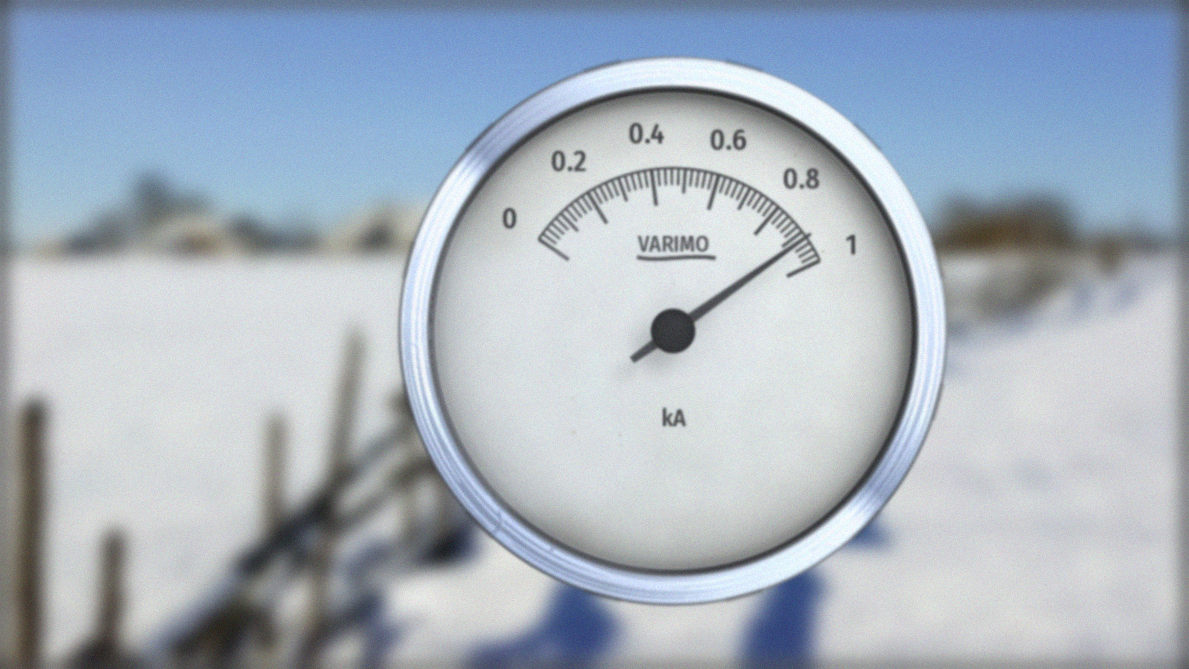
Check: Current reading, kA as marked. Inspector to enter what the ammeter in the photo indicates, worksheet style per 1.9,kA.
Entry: 0.92,kA
